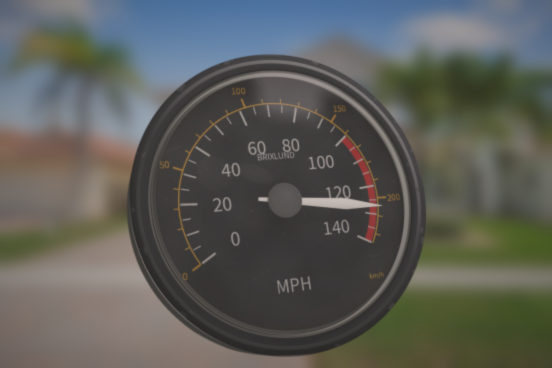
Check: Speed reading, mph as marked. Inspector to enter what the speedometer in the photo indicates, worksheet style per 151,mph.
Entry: 127.5,mph
